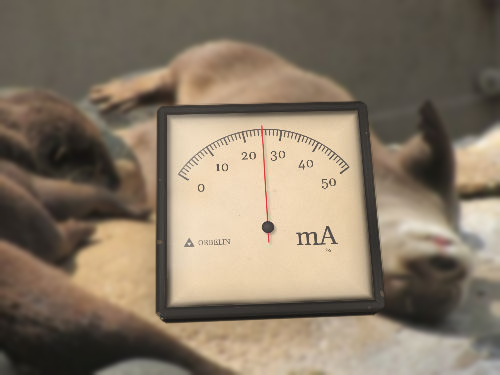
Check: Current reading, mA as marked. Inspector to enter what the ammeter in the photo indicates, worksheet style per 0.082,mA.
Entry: 25,mA
